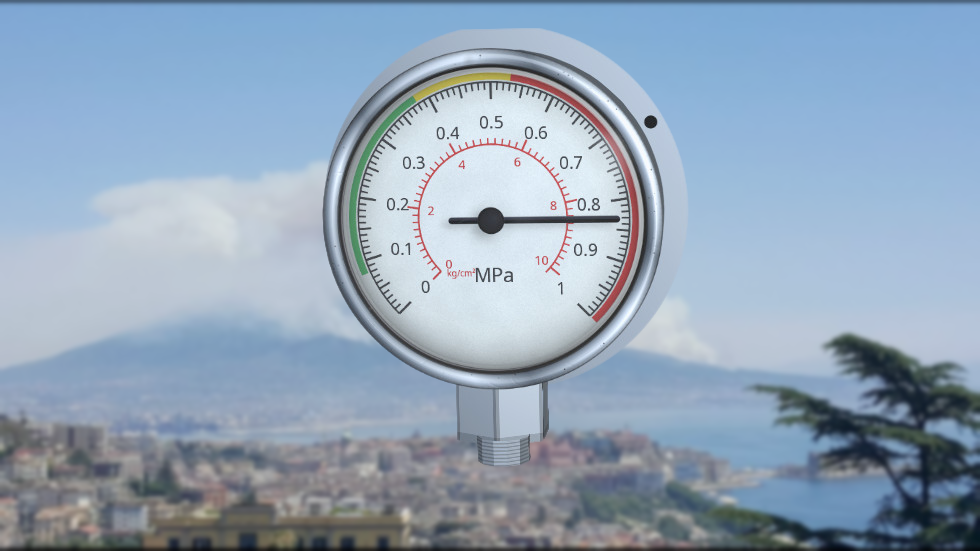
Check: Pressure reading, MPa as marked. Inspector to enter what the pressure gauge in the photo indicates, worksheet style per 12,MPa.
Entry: 0.83,MPa
